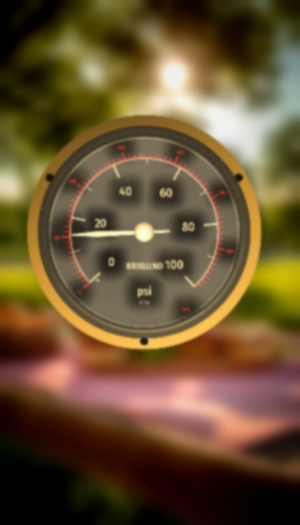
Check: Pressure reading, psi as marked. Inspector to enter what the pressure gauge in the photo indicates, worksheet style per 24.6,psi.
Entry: 15,psi
